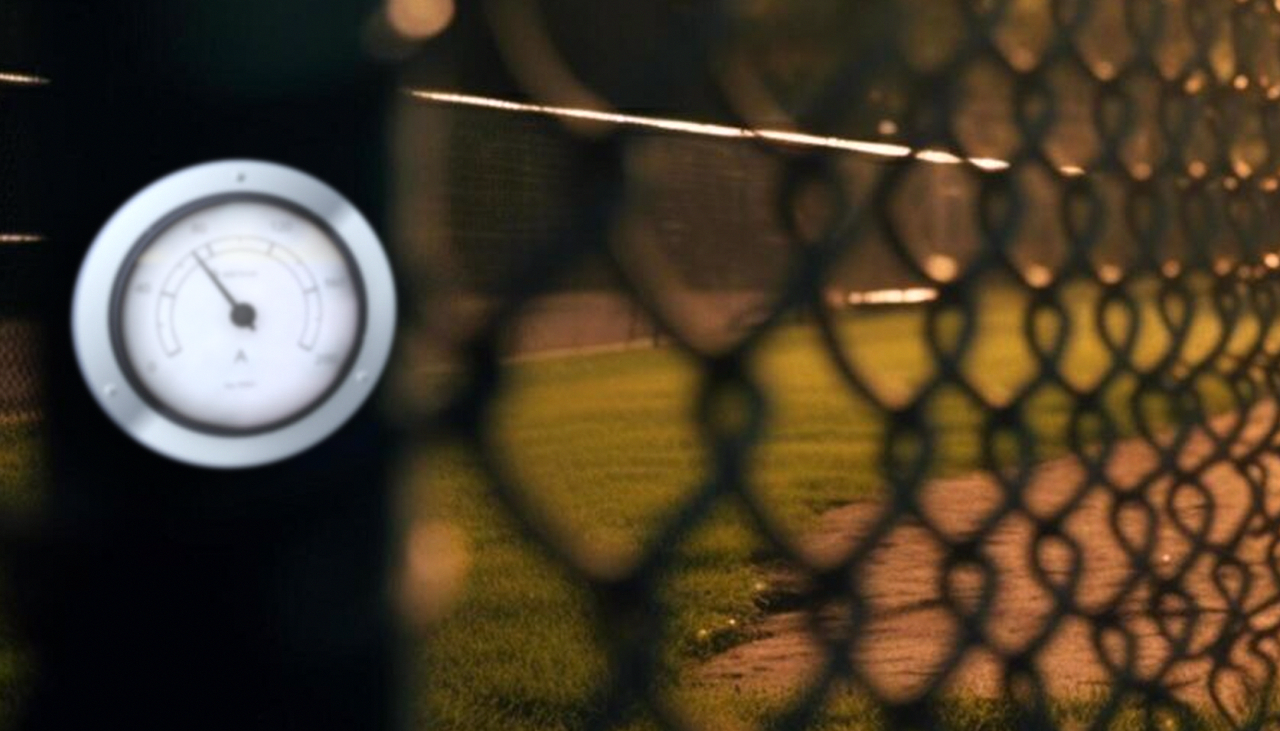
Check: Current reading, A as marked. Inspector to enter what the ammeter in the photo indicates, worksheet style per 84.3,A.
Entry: 70,A
